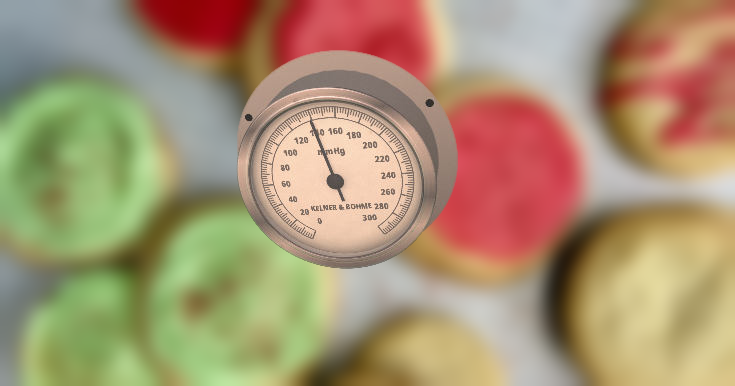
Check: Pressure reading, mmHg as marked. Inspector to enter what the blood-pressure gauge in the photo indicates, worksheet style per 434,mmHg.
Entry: 140,mmHg
